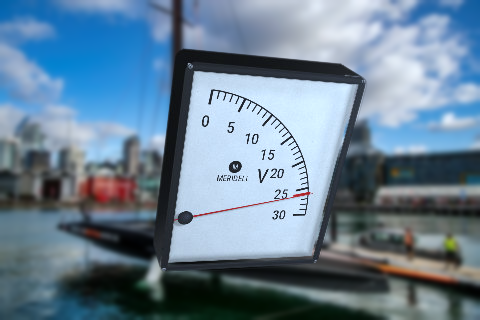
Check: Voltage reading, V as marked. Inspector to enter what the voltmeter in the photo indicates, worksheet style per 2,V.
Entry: 26,V
